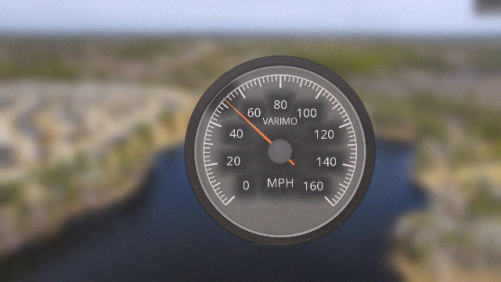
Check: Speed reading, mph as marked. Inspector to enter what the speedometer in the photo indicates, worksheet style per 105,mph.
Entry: 52,mph
